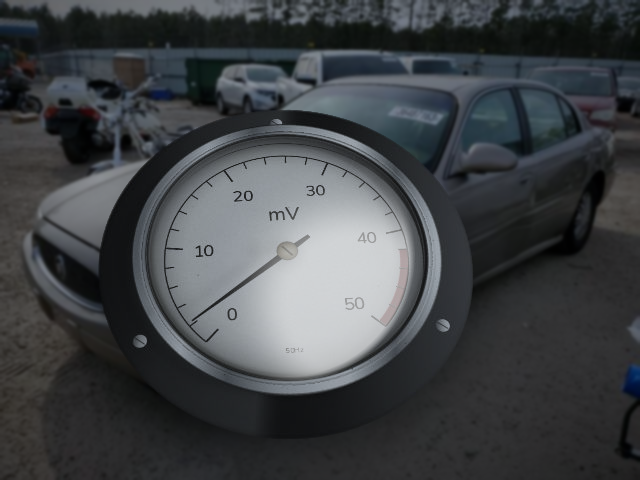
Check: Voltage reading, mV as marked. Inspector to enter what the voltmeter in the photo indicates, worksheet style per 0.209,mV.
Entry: 2,mV
